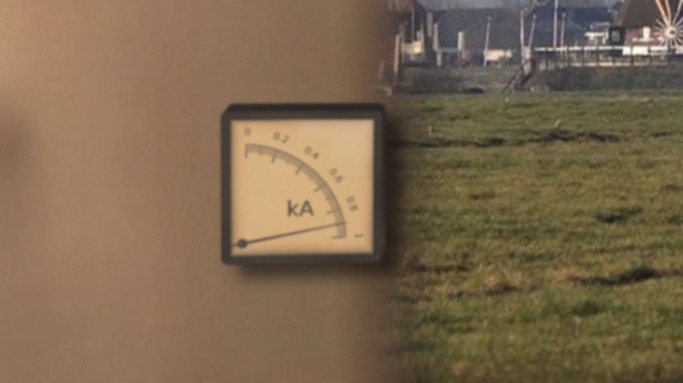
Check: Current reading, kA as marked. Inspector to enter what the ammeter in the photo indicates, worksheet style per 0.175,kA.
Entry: 0.9,kA
